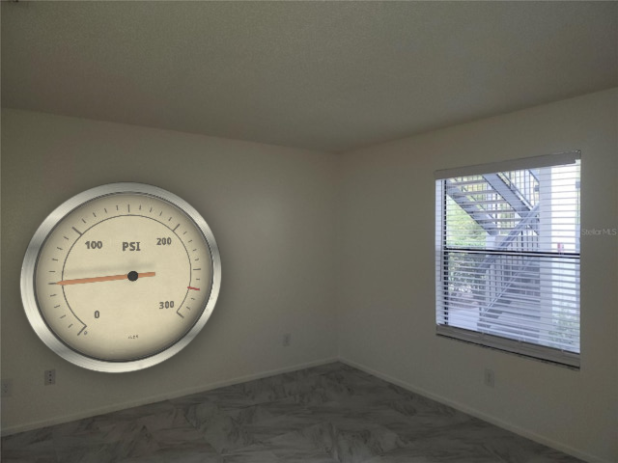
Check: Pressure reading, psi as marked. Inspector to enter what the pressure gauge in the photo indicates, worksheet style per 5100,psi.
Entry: 50,psi
